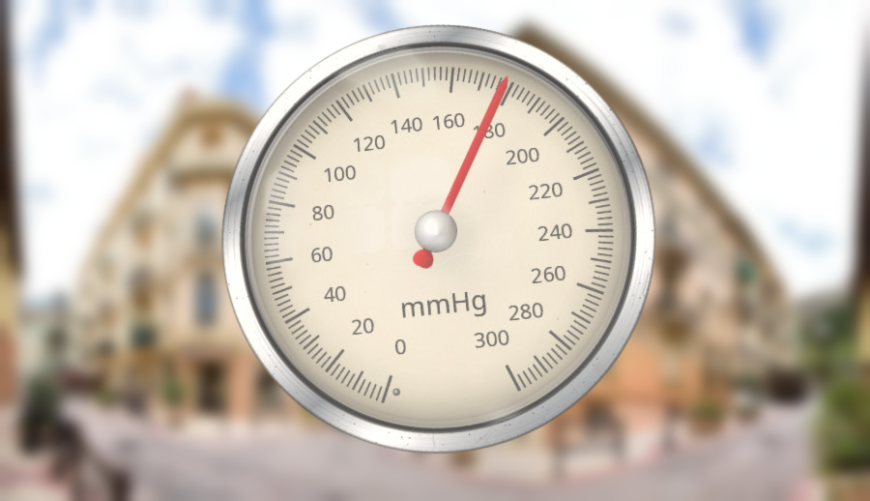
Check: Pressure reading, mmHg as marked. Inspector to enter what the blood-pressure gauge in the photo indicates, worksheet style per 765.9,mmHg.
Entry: 178,mmHg
